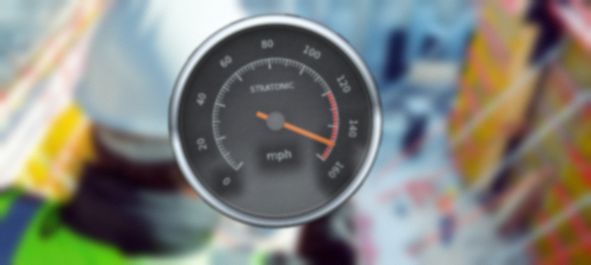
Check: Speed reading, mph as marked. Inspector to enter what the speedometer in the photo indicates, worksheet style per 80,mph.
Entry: 150,mph
